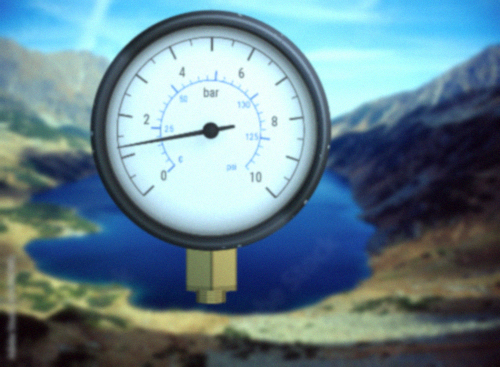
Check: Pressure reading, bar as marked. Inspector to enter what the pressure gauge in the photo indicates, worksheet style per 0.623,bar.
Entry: 1.25,bar
